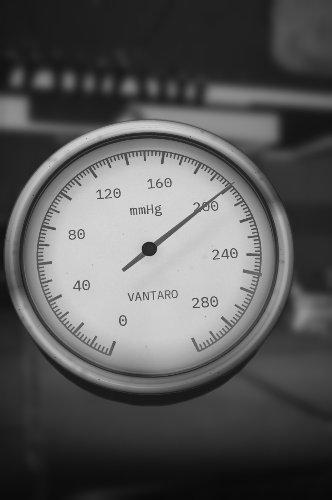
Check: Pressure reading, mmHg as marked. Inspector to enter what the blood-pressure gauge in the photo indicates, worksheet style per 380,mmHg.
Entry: 200,mmHg
